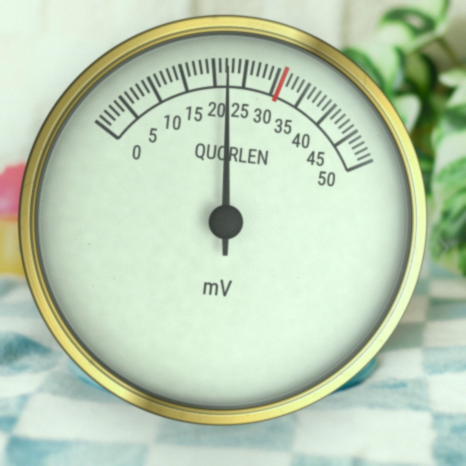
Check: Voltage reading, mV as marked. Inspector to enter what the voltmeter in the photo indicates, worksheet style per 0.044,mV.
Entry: 22,mV
